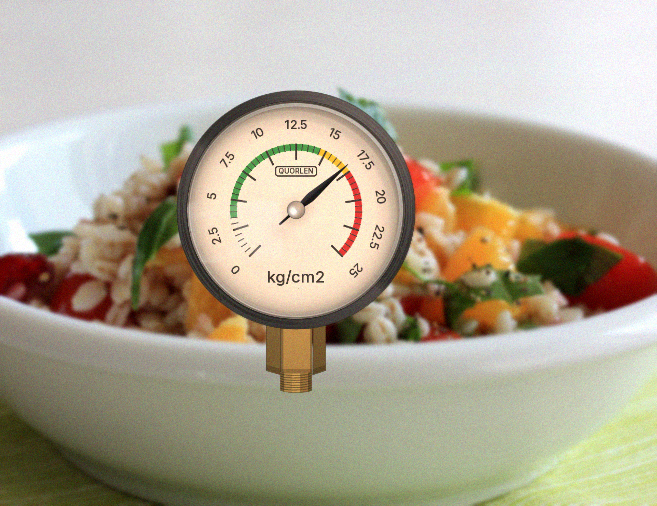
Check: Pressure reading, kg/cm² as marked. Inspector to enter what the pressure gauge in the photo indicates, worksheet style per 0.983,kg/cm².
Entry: 17,kg/cm²
